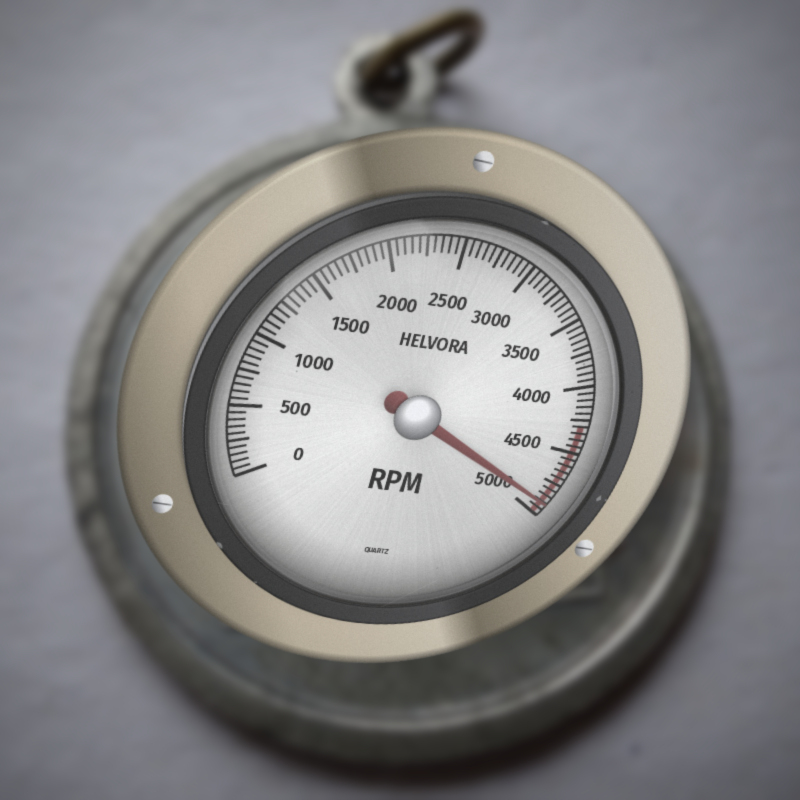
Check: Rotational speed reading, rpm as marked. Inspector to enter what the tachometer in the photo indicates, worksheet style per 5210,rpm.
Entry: 4900,rpm
